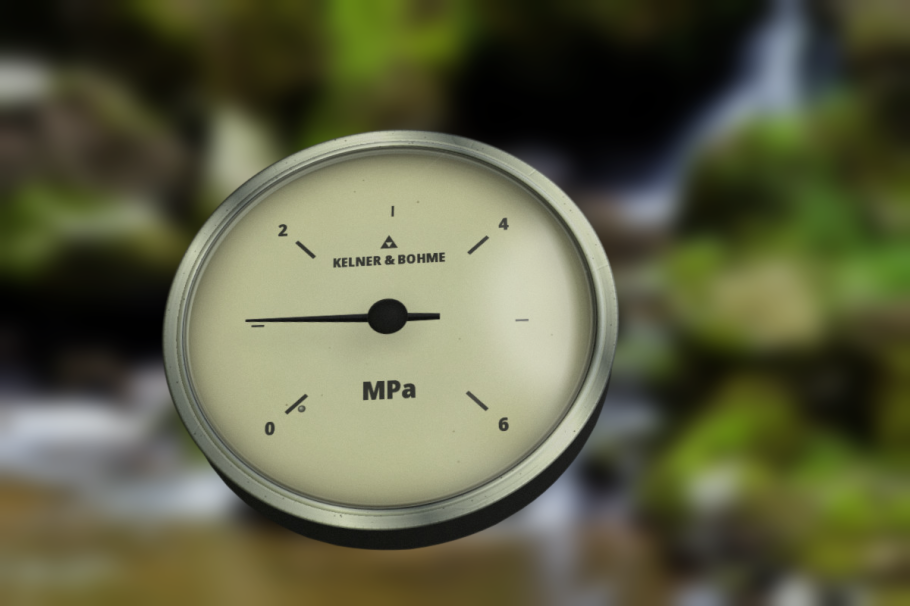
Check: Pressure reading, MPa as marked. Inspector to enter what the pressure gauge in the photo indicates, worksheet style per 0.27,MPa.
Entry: 1,MPa
